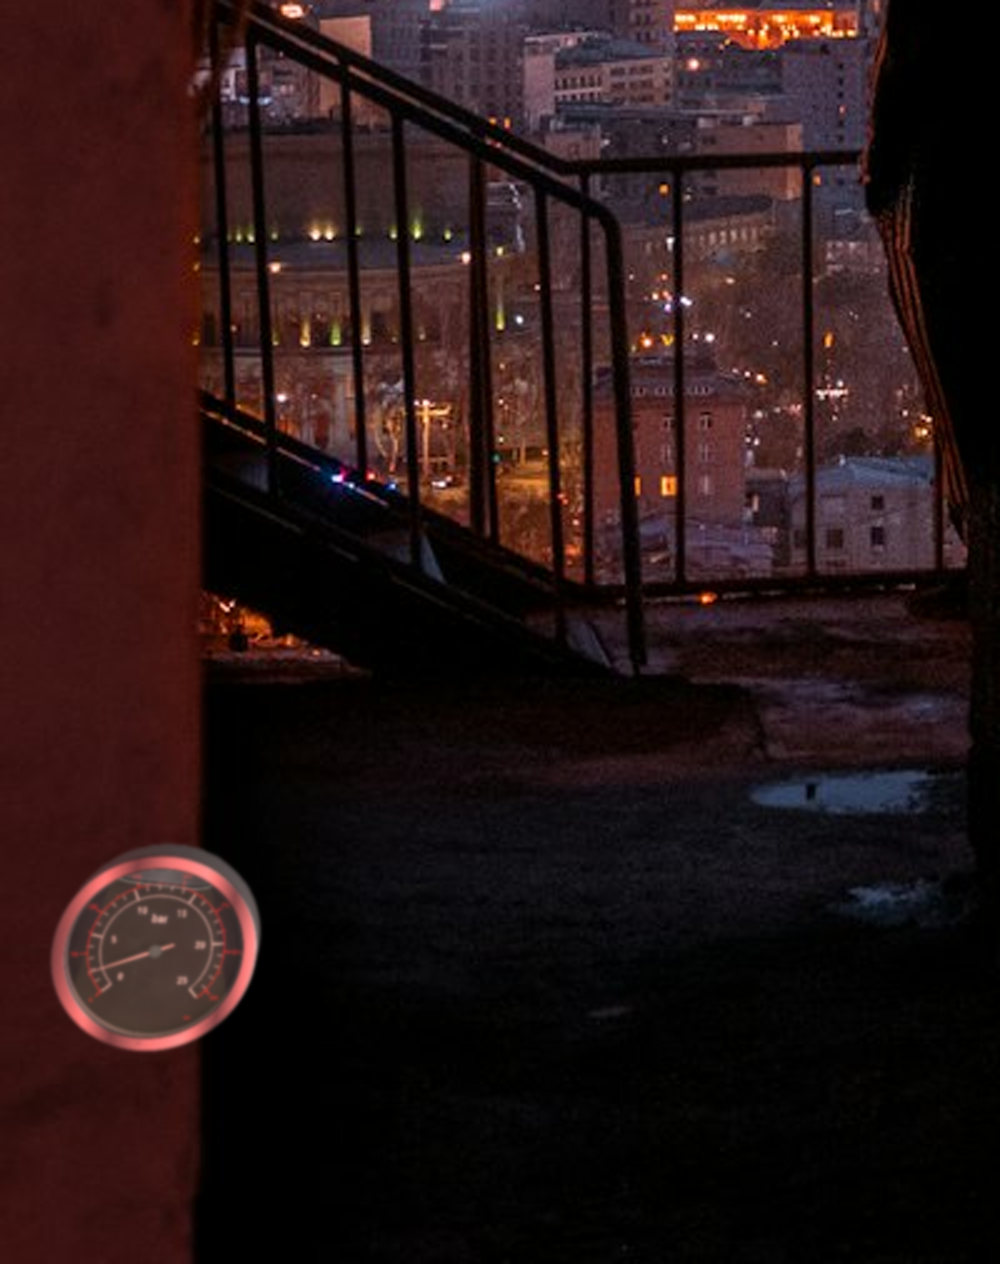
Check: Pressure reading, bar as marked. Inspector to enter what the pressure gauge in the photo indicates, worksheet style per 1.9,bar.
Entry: 2,bar
